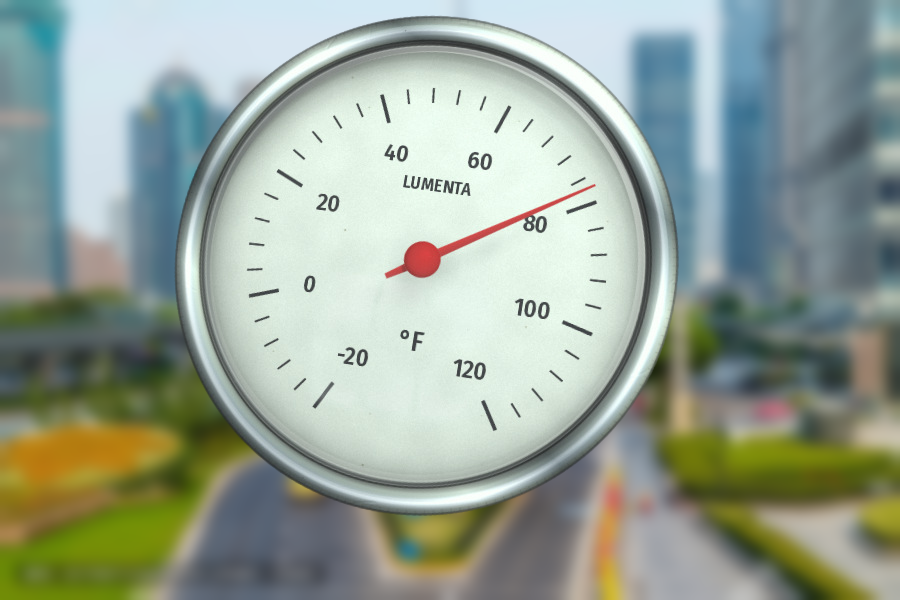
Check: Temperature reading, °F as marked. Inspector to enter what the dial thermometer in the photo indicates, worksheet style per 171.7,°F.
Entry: 78,°F
